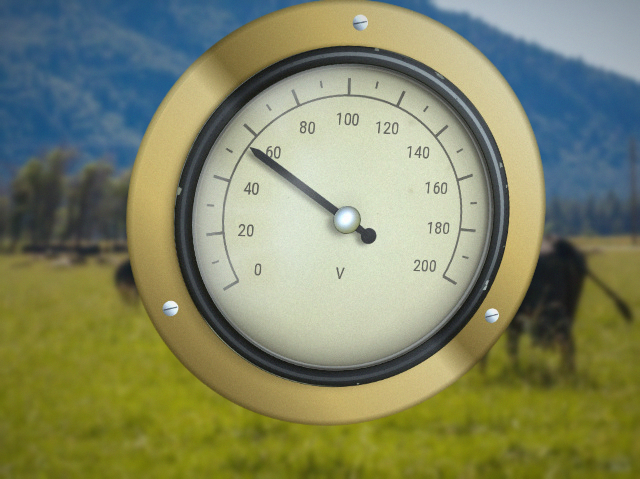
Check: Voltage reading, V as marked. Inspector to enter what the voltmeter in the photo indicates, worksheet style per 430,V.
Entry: 55,V
